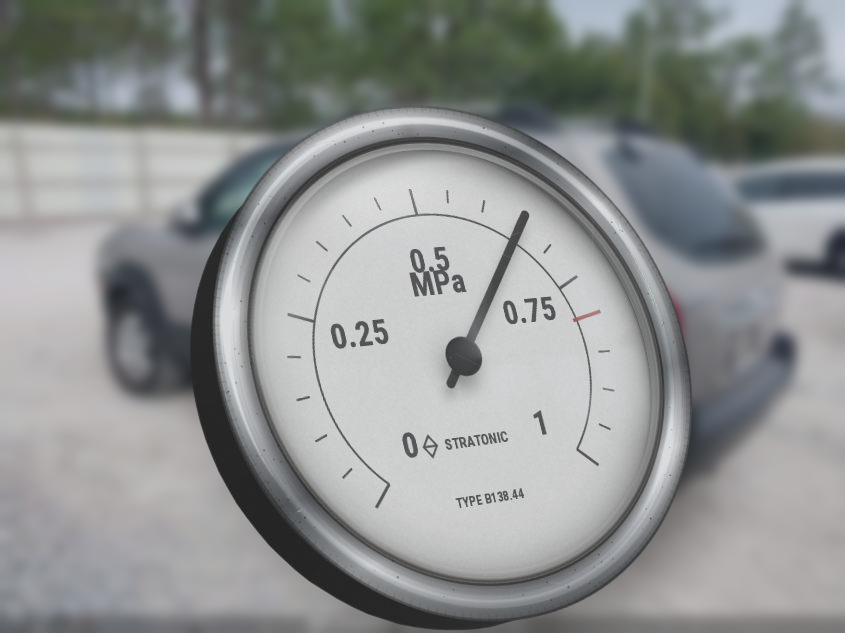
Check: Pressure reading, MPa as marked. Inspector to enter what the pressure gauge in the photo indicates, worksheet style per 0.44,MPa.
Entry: 0.65,MPa
